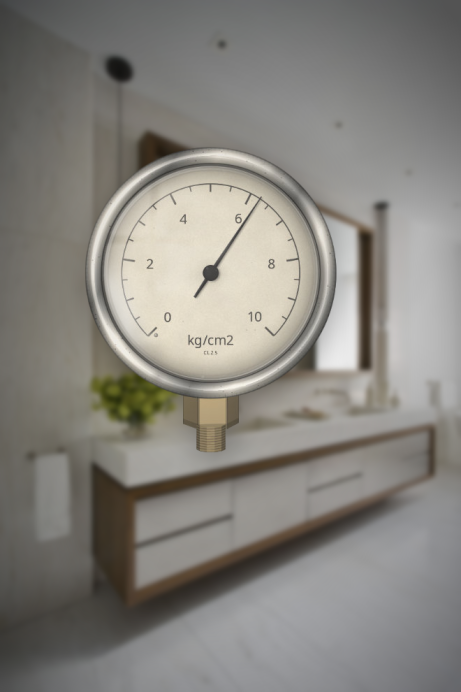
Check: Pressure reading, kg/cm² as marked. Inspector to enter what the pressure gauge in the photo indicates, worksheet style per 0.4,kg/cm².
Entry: 6.25,kg/cm²
